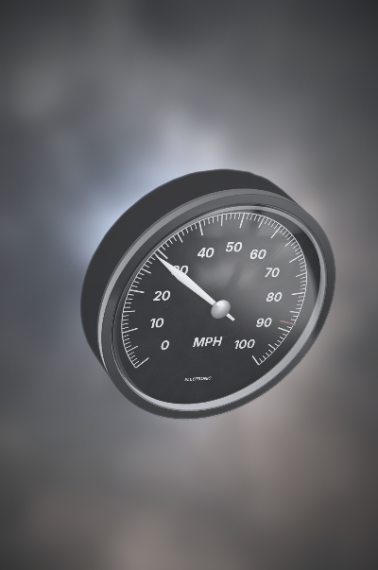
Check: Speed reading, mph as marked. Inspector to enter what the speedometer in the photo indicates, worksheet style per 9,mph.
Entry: 29,mph
